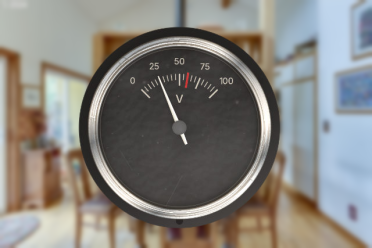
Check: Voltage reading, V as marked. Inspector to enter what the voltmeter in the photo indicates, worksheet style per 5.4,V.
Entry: 25,V
